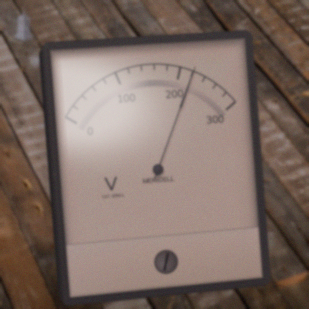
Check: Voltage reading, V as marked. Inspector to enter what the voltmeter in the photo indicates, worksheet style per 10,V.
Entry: 220,V
